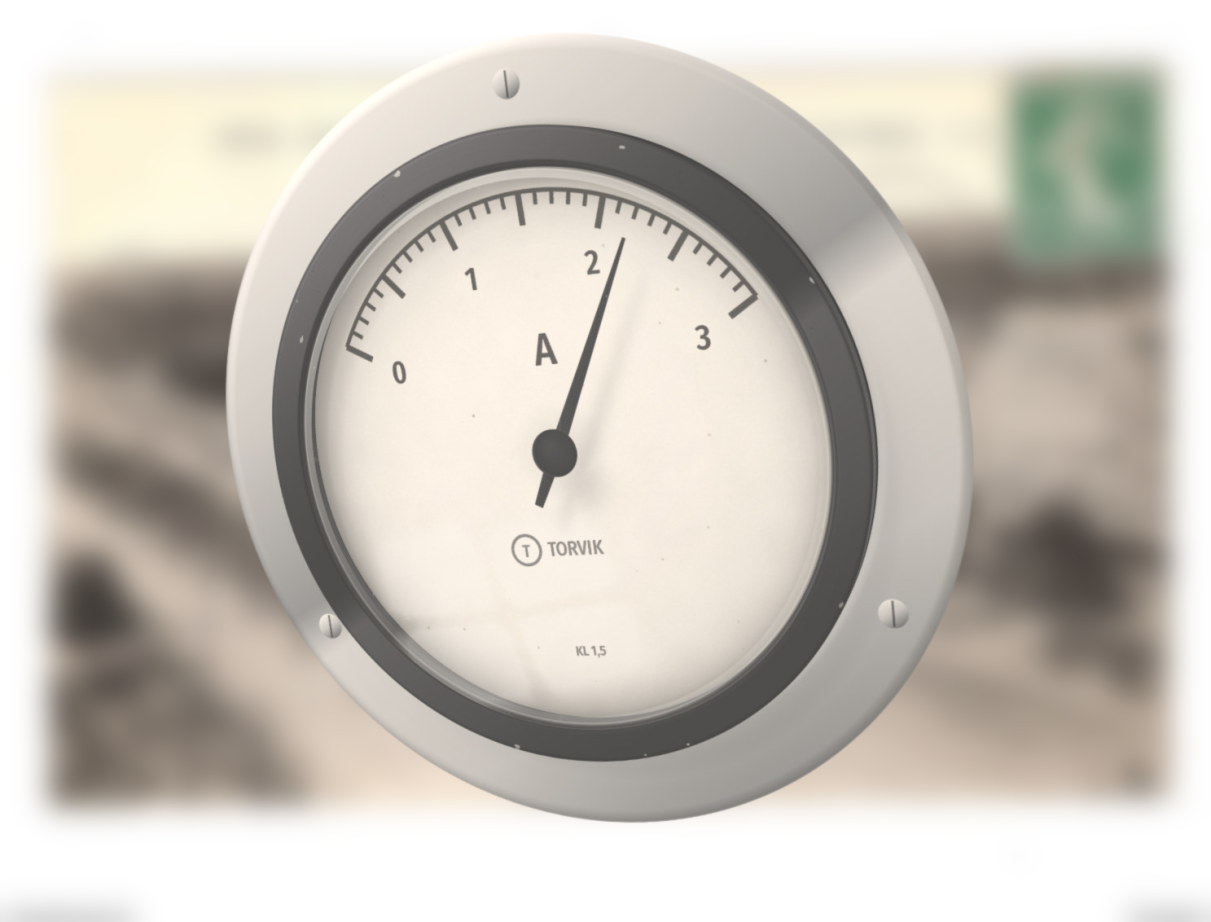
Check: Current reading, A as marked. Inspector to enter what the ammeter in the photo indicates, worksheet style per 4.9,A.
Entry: 2.2,A
